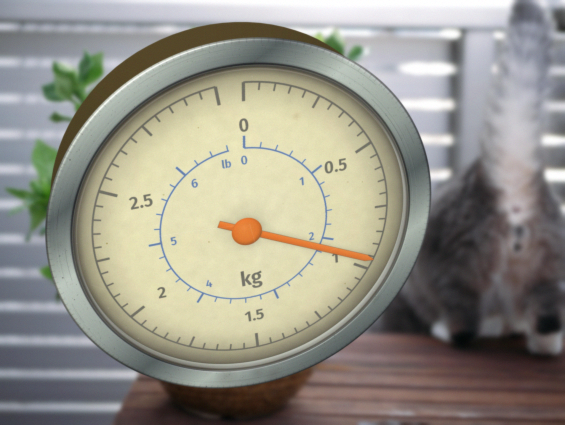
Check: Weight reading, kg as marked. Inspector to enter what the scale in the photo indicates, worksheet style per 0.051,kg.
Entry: 0.95,kg
